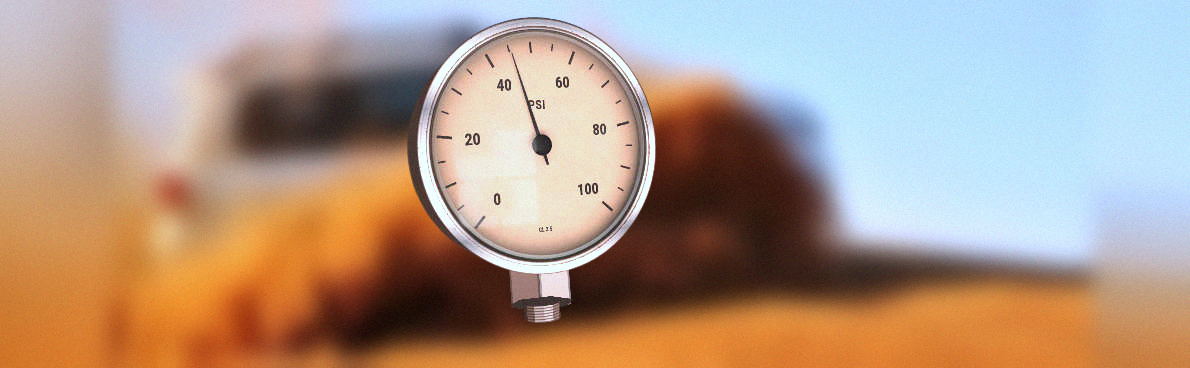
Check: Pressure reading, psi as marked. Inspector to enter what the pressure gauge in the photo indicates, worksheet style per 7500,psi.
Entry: 45,psi
